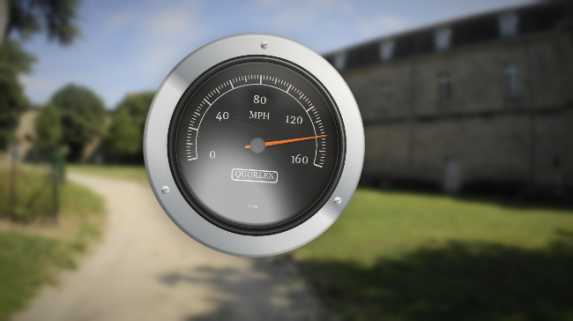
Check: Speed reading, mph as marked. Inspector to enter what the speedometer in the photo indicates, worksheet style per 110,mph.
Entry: 140,mph
